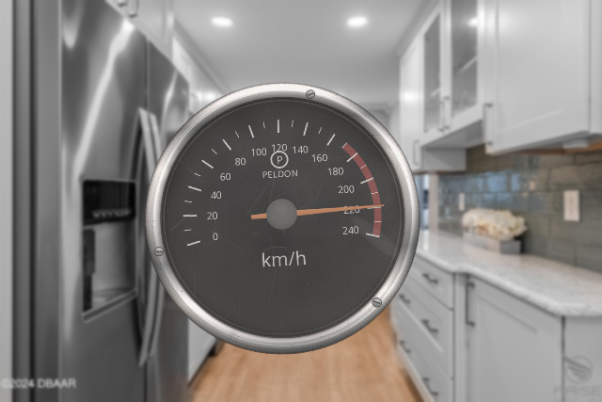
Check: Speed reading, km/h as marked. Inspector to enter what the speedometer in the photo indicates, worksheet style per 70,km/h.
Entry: 220,km/h
